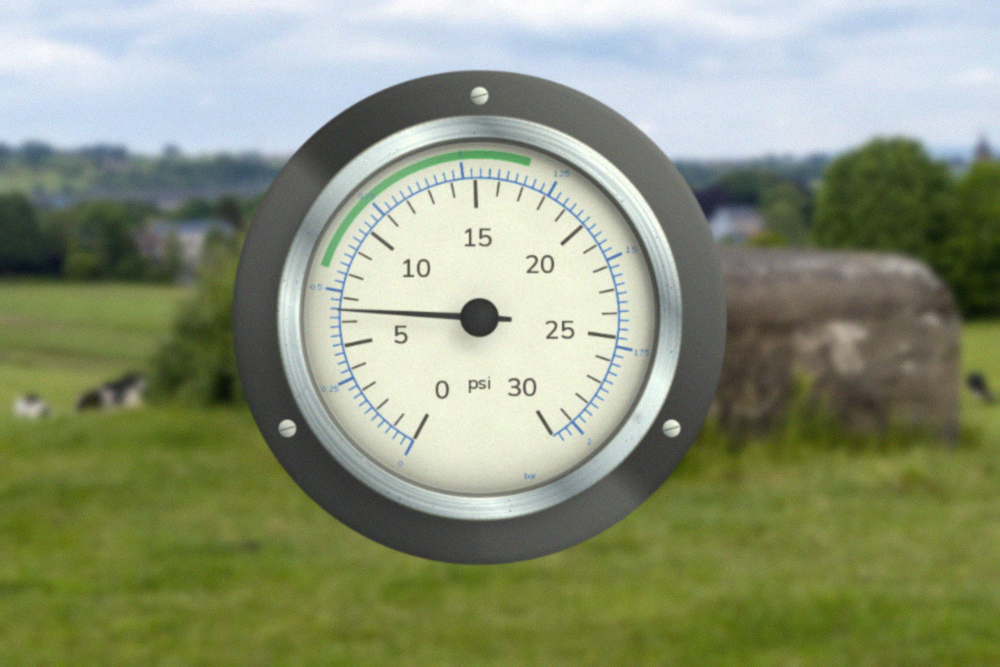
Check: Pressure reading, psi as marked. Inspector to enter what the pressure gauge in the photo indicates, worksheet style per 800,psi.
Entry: 6.5,psi
